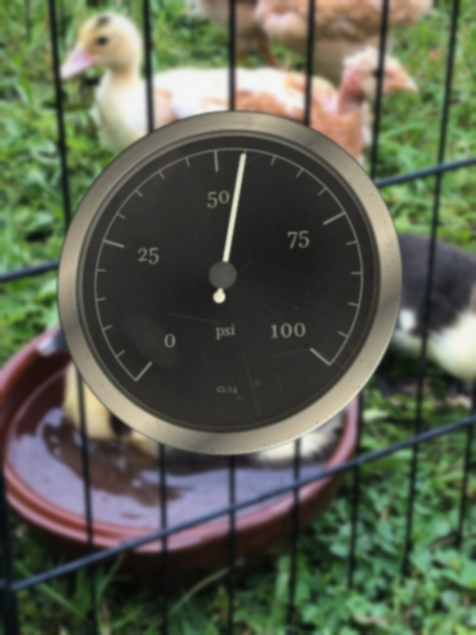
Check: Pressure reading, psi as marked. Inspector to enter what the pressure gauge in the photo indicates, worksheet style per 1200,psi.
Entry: 55,psi
